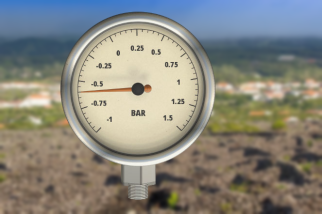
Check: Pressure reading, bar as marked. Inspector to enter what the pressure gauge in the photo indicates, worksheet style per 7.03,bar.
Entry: -0.6,bar
